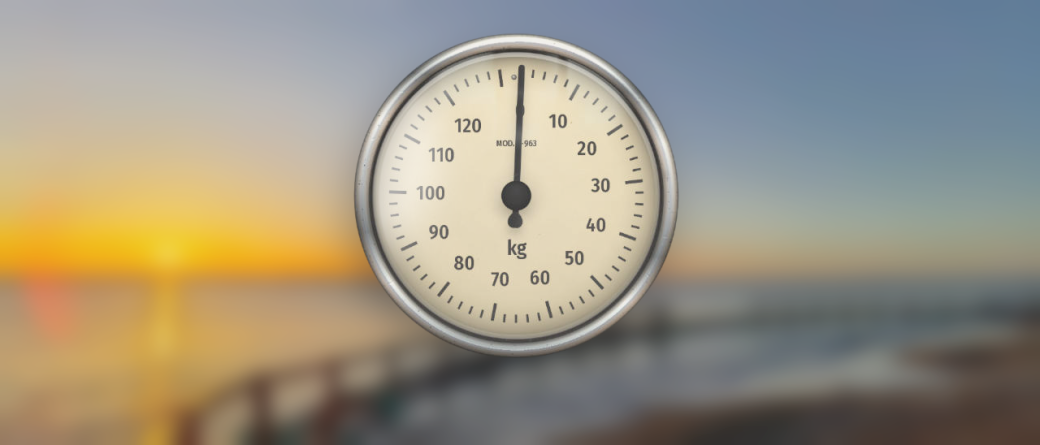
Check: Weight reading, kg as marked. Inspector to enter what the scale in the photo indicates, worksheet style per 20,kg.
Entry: 0,kg
